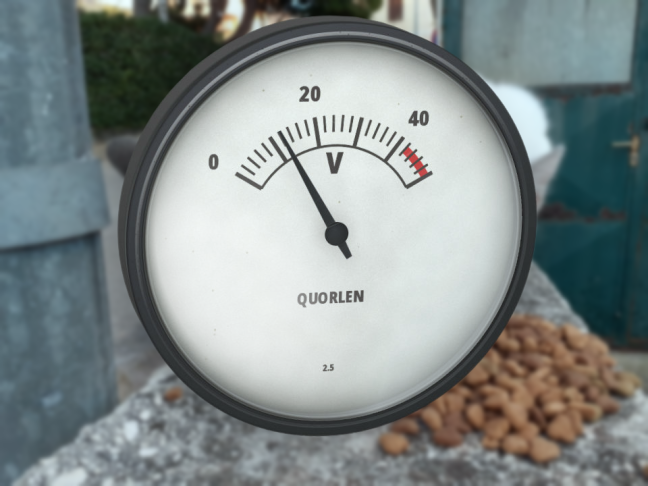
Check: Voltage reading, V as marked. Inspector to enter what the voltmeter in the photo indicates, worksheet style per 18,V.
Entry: 12,V
